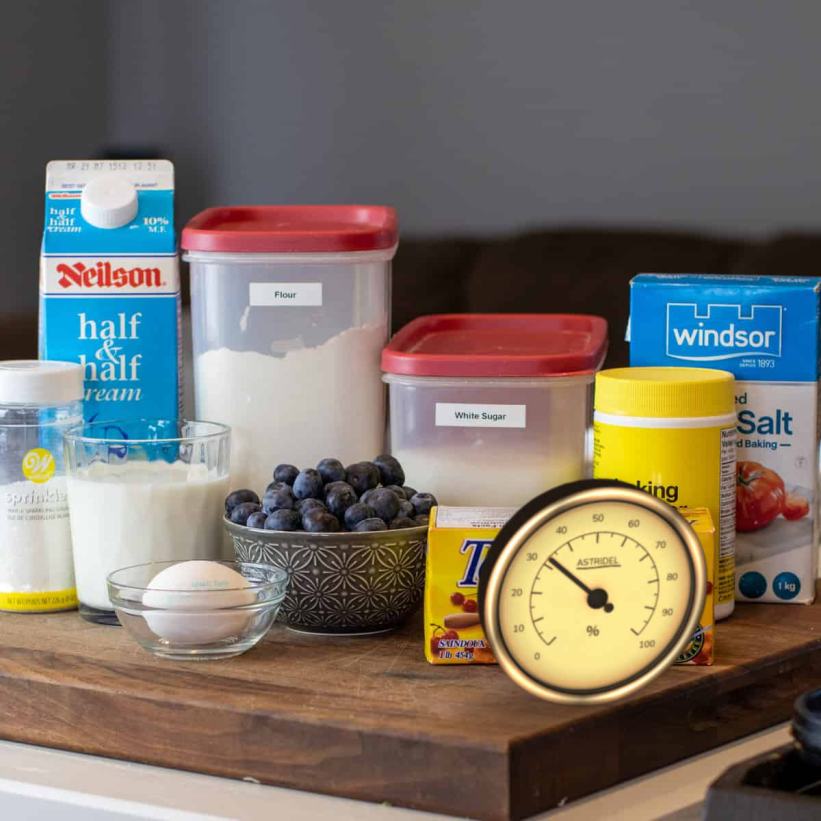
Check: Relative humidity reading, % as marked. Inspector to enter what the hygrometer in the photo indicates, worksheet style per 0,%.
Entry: 32.5,%
